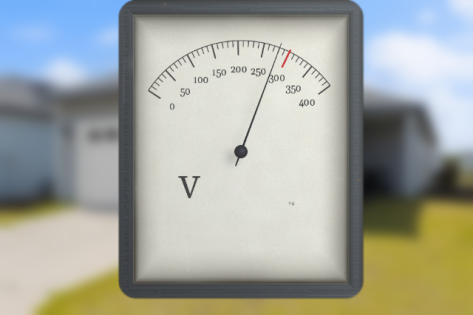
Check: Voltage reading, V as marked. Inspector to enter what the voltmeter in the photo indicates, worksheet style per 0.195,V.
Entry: 280,V
